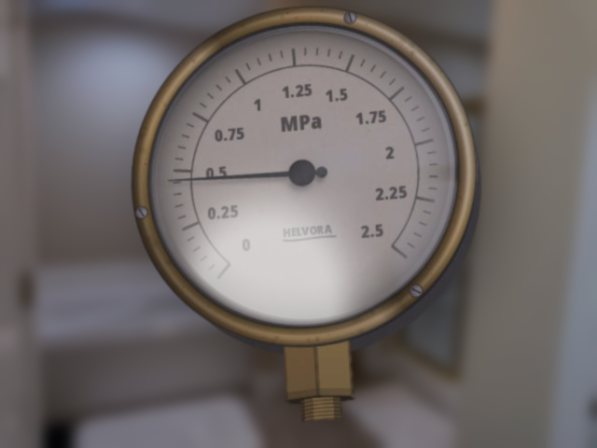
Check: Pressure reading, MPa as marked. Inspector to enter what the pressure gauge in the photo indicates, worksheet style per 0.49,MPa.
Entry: 0.45,MPa
